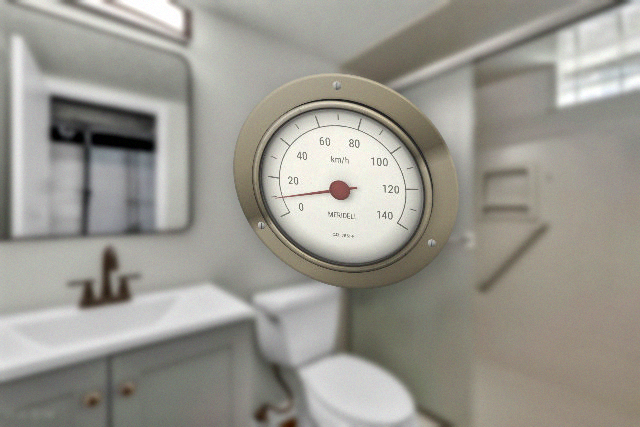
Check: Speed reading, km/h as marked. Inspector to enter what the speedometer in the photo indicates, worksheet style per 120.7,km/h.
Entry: 10,km/h
